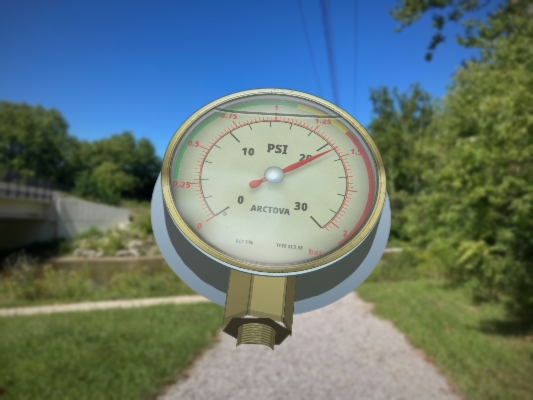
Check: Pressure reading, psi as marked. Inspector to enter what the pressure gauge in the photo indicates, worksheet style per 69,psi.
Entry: 21,psi
